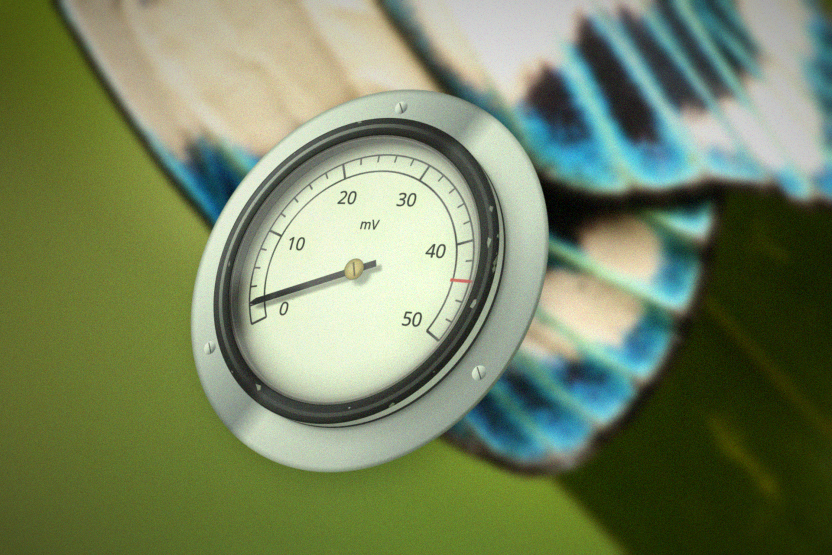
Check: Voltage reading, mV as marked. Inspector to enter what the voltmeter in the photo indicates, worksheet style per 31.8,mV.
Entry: 2,mV
